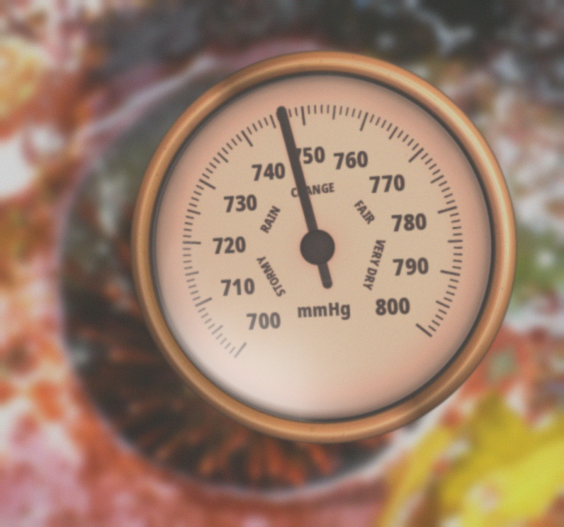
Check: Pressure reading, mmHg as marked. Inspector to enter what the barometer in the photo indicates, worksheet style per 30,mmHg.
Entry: 747,mmHg
